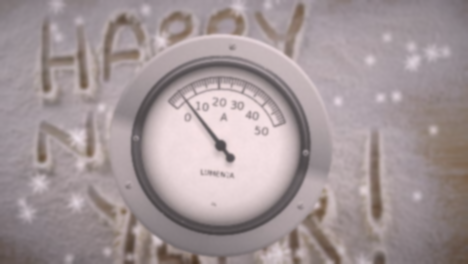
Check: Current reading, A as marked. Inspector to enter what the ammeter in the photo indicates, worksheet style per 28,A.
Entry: 5,A
